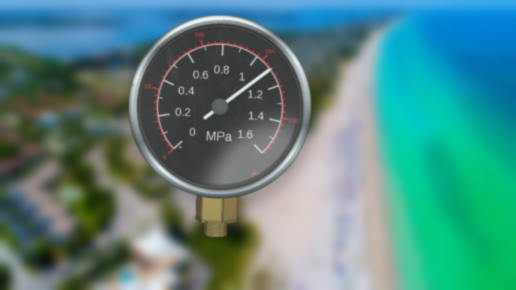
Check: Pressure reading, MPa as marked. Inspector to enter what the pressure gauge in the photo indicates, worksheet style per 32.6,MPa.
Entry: 1.1,MPa
